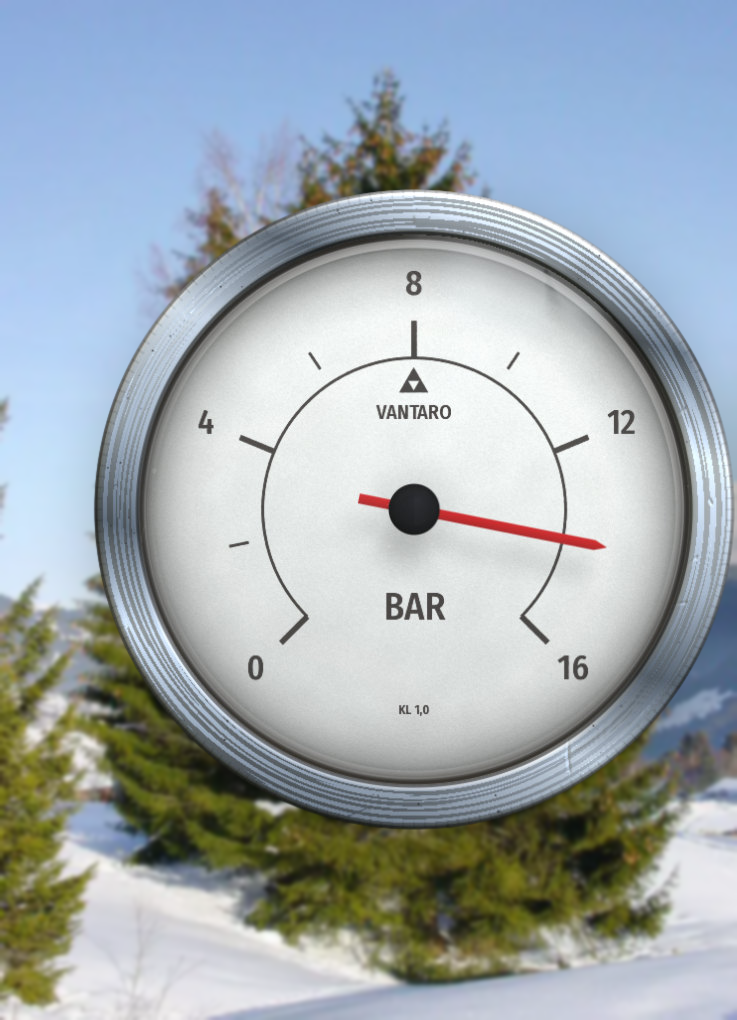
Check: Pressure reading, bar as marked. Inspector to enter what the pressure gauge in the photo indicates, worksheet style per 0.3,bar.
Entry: 14,bar
